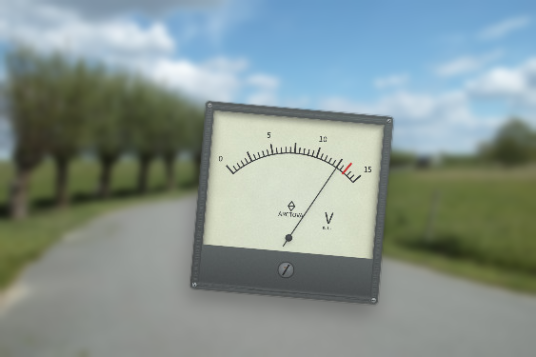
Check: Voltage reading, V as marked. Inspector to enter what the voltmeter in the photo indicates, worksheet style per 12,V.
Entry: 12.5,V
